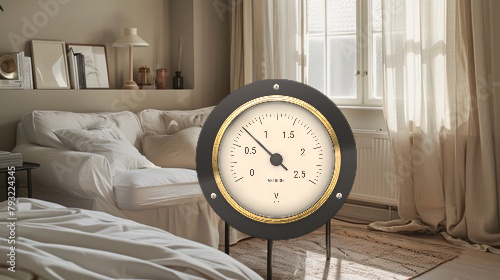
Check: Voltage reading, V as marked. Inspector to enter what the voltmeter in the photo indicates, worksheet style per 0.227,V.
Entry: 0.75,V
